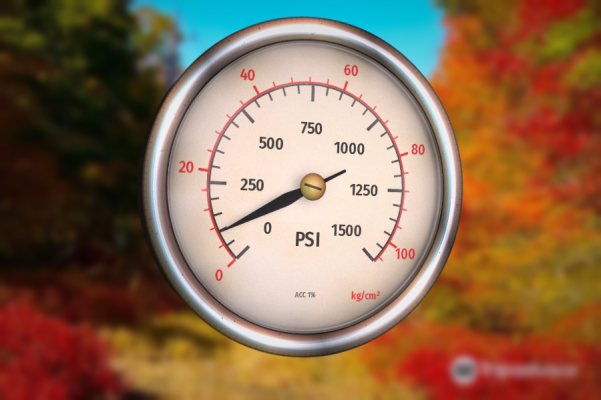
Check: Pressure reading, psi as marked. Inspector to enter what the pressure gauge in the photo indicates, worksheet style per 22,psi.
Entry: 100,psi
